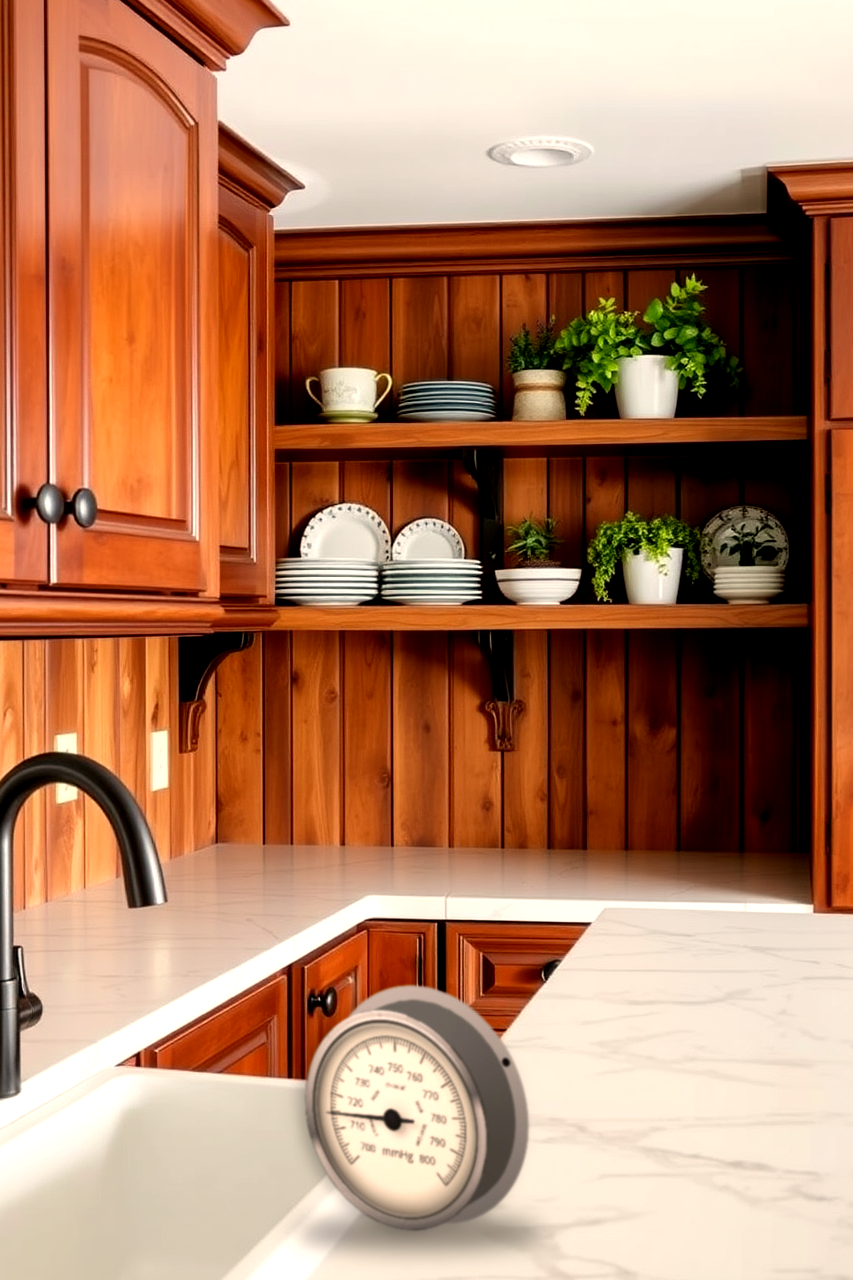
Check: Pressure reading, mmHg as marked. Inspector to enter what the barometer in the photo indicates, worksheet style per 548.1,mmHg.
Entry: 715,mmHg
